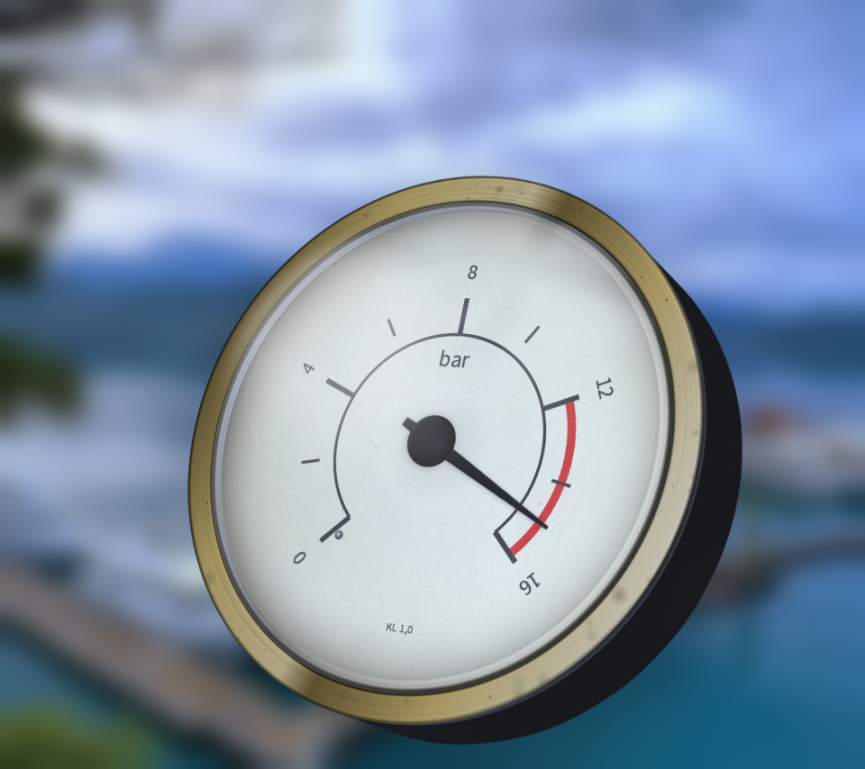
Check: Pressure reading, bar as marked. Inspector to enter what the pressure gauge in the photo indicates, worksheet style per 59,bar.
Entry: 15,bar
